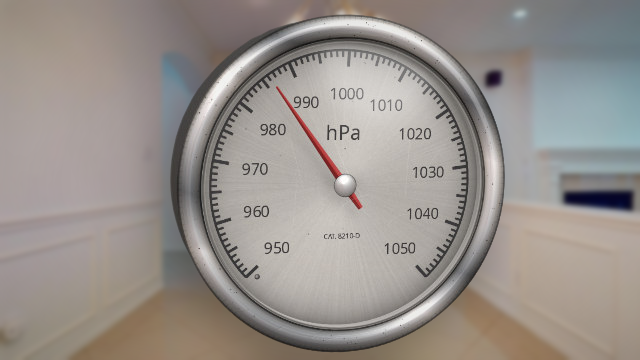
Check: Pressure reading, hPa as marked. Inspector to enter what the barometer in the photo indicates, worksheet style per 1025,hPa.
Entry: 986,hPa
